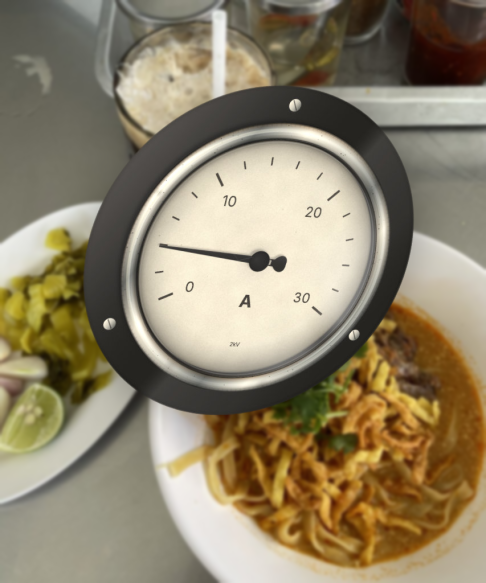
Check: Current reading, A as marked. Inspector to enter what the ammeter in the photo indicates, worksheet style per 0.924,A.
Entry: 4,A
